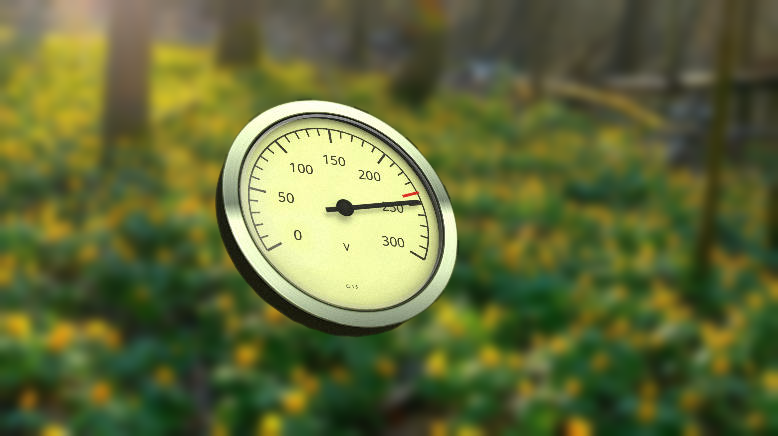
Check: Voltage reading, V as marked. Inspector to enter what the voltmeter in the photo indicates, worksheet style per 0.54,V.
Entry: 250,V
